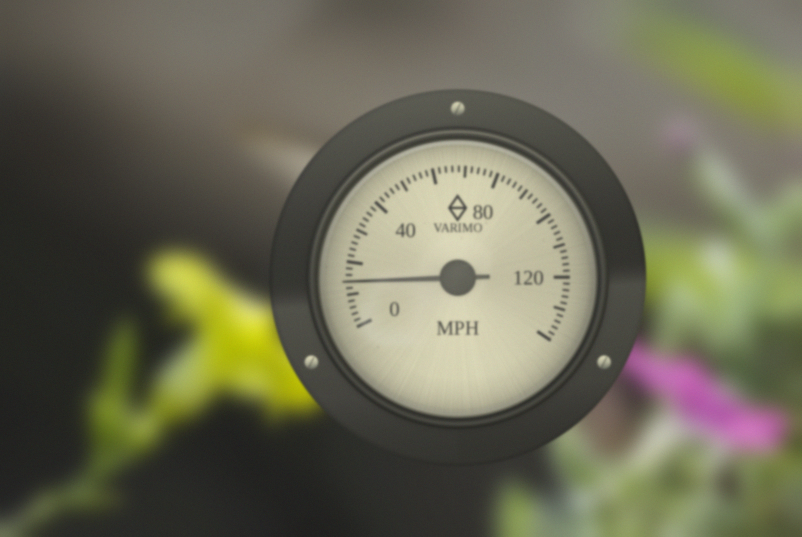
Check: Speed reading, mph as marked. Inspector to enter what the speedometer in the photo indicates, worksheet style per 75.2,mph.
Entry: 14,mph
